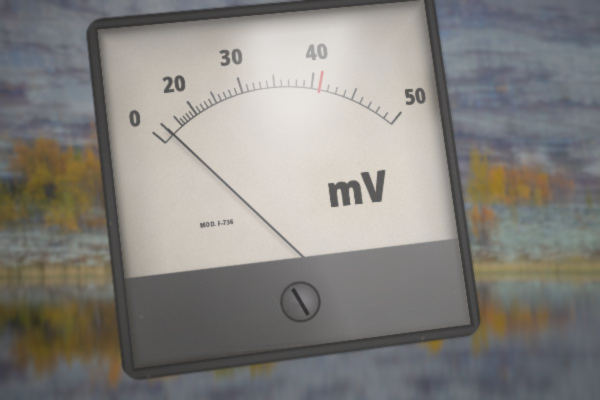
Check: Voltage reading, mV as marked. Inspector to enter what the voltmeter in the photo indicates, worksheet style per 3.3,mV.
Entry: 10,mV
